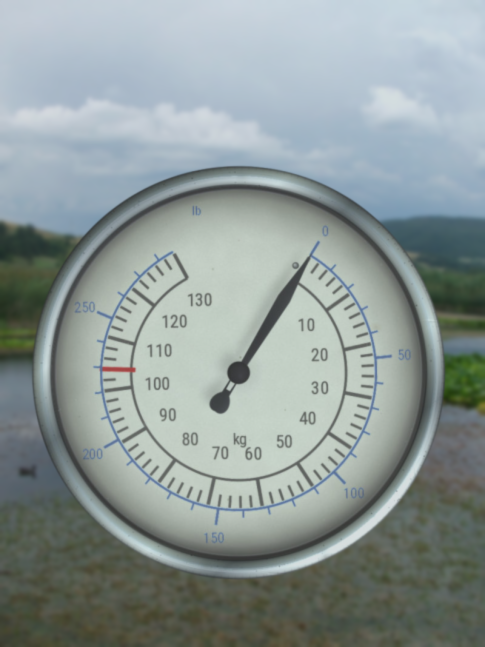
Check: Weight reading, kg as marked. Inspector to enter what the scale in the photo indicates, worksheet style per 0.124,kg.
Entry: 0,kg
